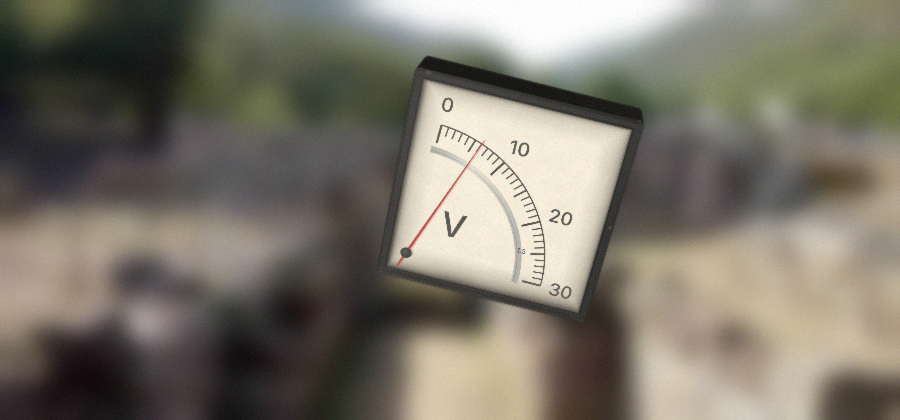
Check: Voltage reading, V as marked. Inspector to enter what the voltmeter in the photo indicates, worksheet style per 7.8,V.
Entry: 6,V
